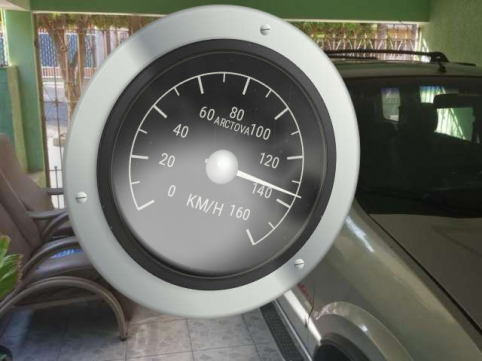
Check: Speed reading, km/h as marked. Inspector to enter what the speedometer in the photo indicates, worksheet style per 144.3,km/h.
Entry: 135,km/h
